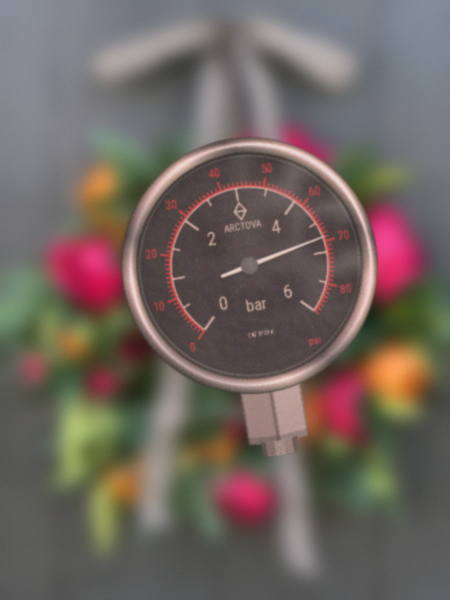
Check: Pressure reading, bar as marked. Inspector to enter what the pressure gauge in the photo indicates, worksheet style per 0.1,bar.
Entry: 4.75,bar
